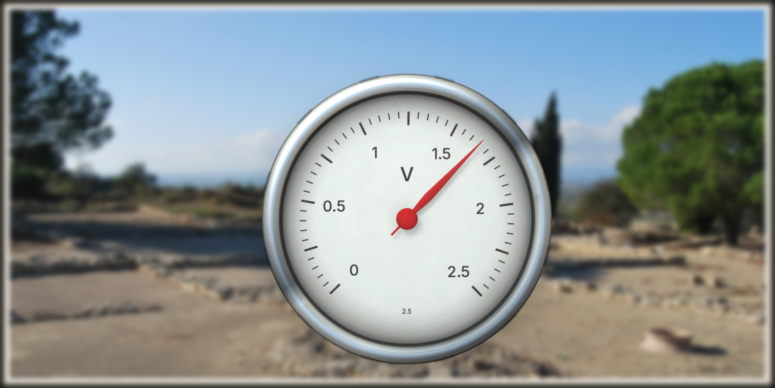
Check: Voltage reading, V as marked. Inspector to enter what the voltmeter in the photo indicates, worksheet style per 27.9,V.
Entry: 1.65,V
